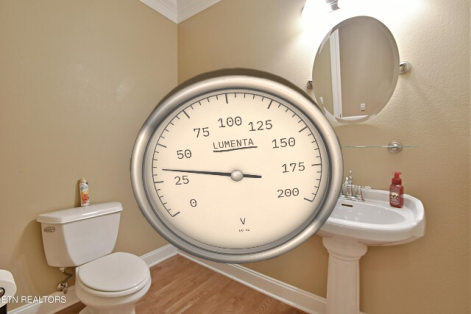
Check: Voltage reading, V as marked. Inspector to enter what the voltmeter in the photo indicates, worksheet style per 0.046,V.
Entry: 35,V
